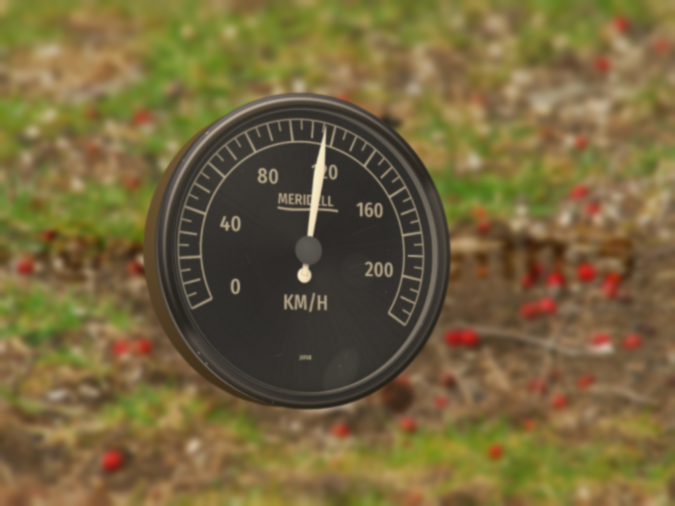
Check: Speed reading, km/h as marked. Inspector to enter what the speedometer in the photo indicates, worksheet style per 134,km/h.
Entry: 115,km/h
